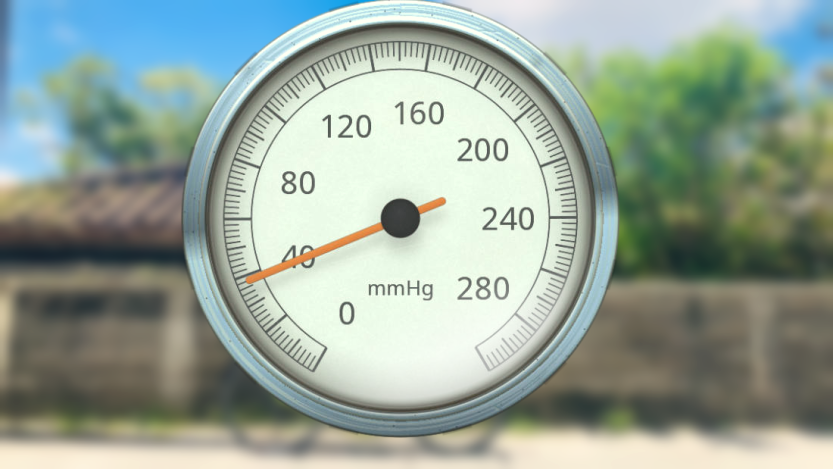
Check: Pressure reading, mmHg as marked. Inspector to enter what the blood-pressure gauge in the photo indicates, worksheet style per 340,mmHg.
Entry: 38,mmHg
